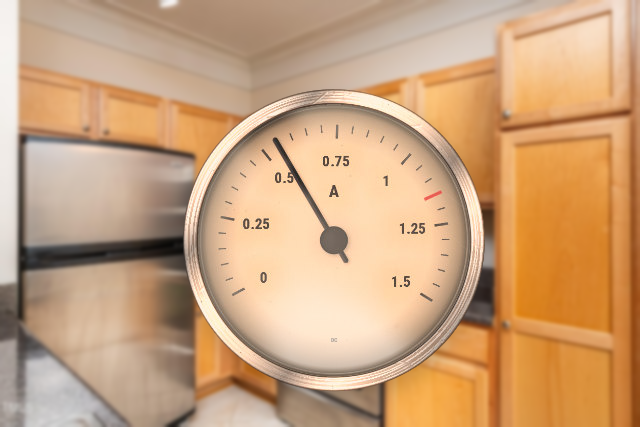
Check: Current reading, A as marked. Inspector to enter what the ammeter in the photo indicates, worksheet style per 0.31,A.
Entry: 0.55,A
